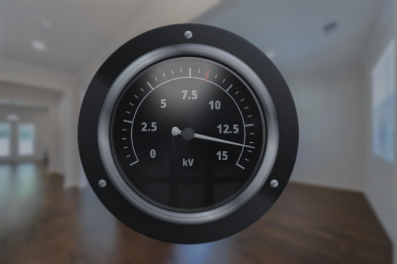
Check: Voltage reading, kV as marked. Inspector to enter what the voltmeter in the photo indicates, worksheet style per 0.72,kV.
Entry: 13.75,kV
